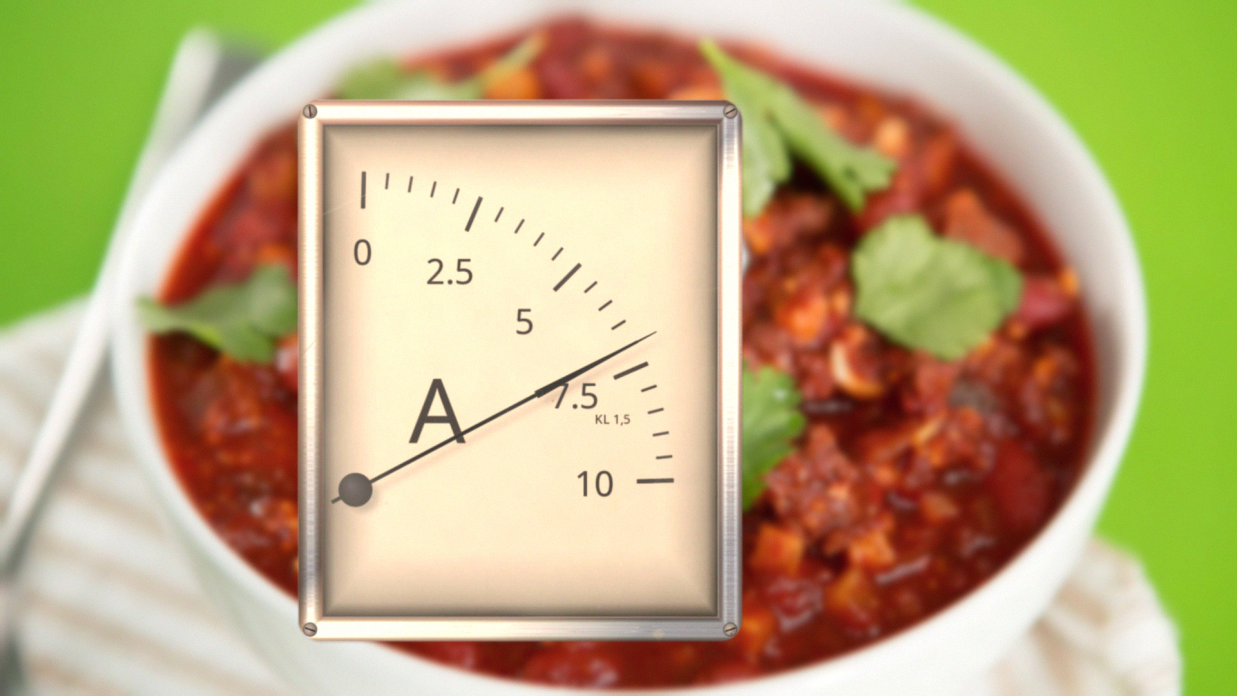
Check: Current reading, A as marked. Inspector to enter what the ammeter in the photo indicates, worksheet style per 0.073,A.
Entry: 7,A
